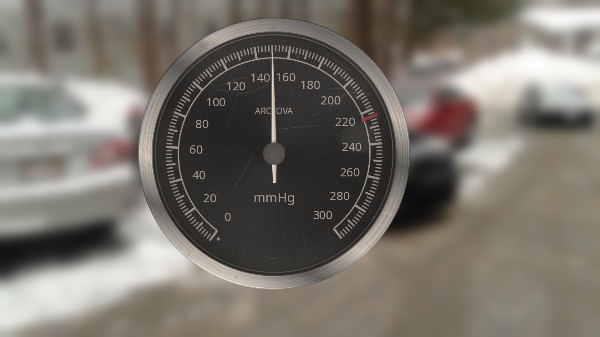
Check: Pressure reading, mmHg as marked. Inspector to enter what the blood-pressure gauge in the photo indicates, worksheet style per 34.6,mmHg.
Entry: 150,mmHg
